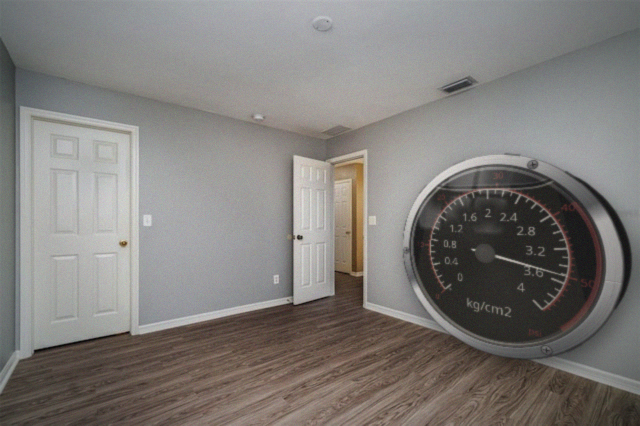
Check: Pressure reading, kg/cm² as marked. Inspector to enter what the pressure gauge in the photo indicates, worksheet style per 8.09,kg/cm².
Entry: 3.5,kg/cm²
